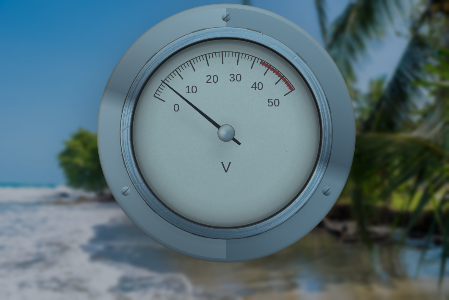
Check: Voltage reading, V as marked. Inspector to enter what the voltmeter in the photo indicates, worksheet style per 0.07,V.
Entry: 5,V
